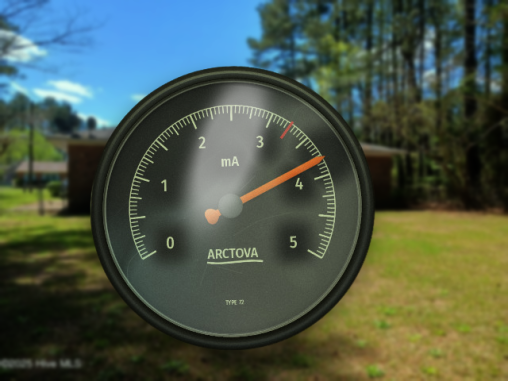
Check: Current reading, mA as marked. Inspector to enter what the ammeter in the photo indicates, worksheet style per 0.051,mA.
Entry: 3.8,mA
